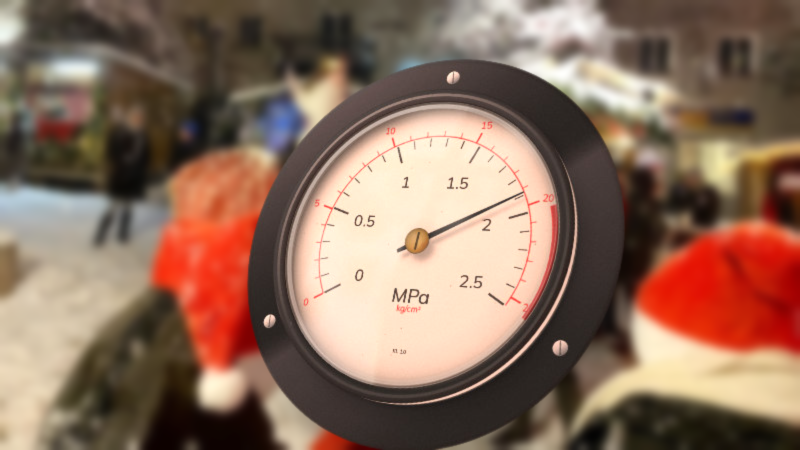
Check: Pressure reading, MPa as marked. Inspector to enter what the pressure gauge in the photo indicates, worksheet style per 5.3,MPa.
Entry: 1.9,MPa
